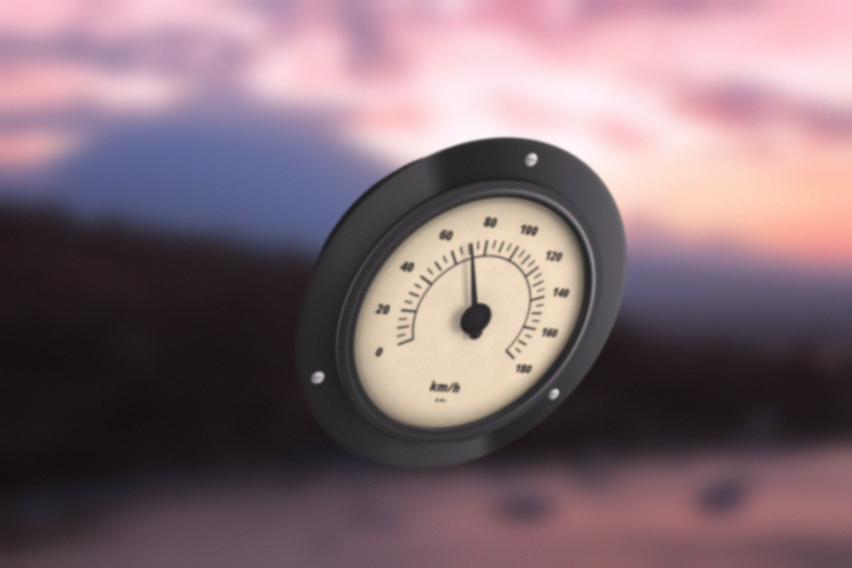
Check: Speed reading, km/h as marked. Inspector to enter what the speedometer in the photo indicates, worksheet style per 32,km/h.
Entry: 70,km/h
